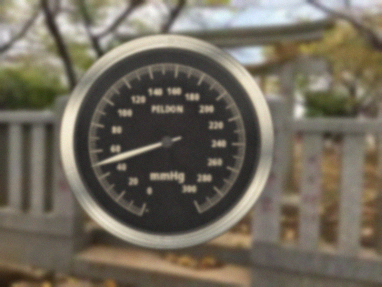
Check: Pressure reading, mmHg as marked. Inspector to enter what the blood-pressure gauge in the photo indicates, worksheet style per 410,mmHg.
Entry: 50,mmHg
